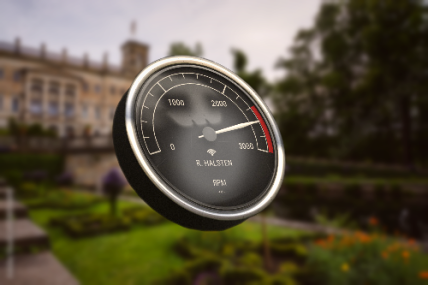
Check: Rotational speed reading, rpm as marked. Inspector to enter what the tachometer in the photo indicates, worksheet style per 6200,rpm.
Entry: 2600,rpm
